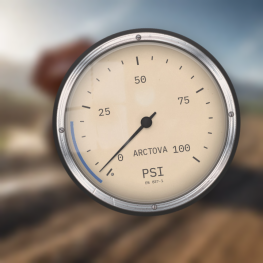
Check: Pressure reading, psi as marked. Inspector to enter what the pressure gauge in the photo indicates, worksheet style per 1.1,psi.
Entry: 2.5,psi
